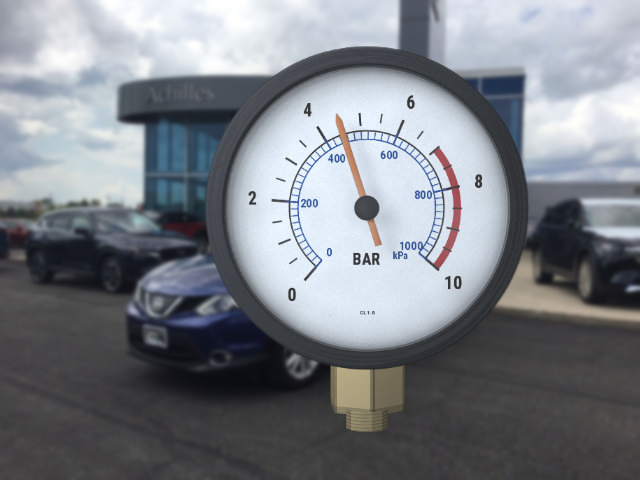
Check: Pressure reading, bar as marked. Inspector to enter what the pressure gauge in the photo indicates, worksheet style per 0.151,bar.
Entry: 4.5,bar
